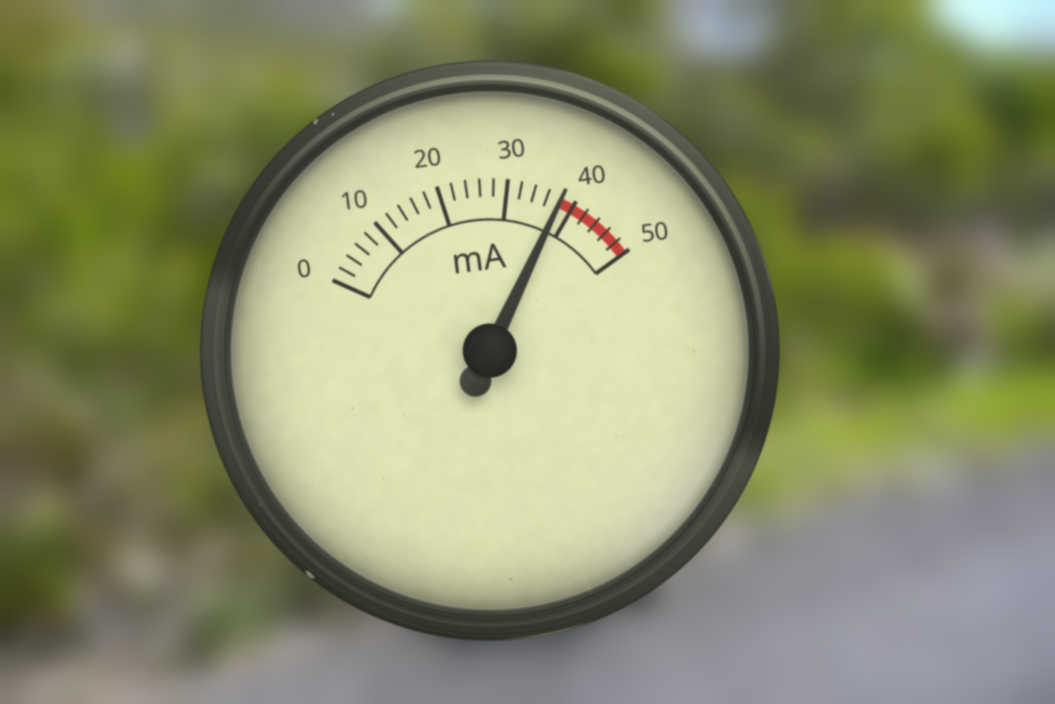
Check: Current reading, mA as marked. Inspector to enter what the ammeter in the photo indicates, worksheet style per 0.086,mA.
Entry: 38,mA
